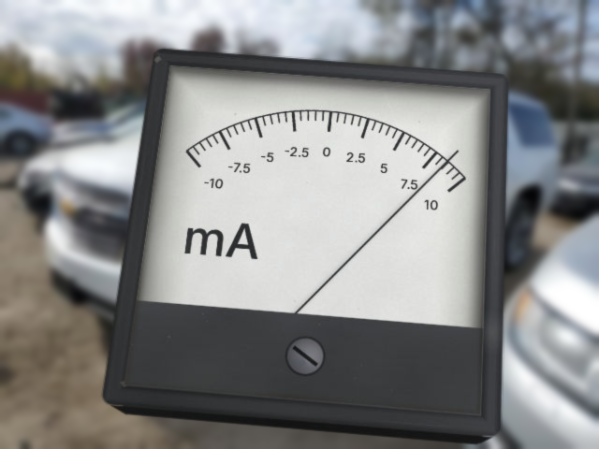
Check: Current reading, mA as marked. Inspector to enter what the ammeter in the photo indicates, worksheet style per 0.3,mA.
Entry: 8.5,mA
